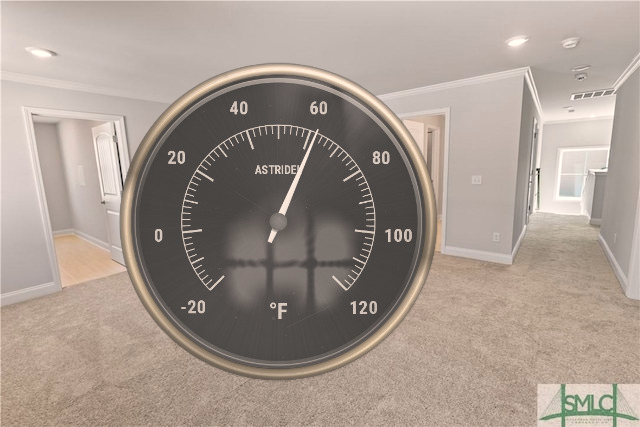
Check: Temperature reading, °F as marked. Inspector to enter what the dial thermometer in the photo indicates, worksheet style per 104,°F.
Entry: 62,°F
